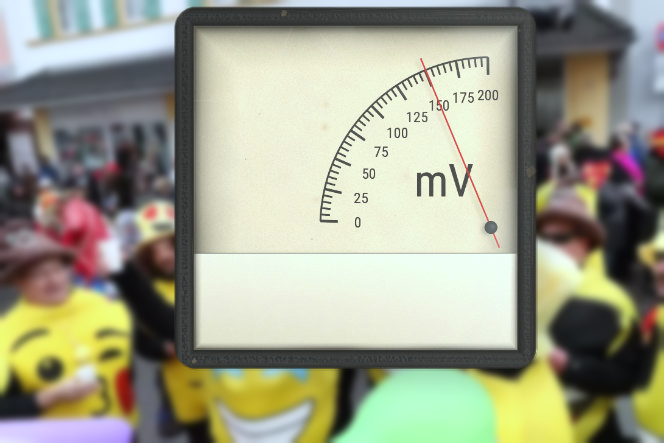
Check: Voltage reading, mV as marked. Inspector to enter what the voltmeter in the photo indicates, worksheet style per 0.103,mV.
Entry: 150,mV
